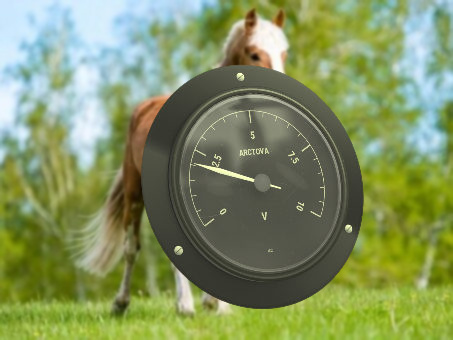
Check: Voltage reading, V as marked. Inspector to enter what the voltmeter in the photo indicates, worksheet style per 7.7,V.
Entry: 2,V
